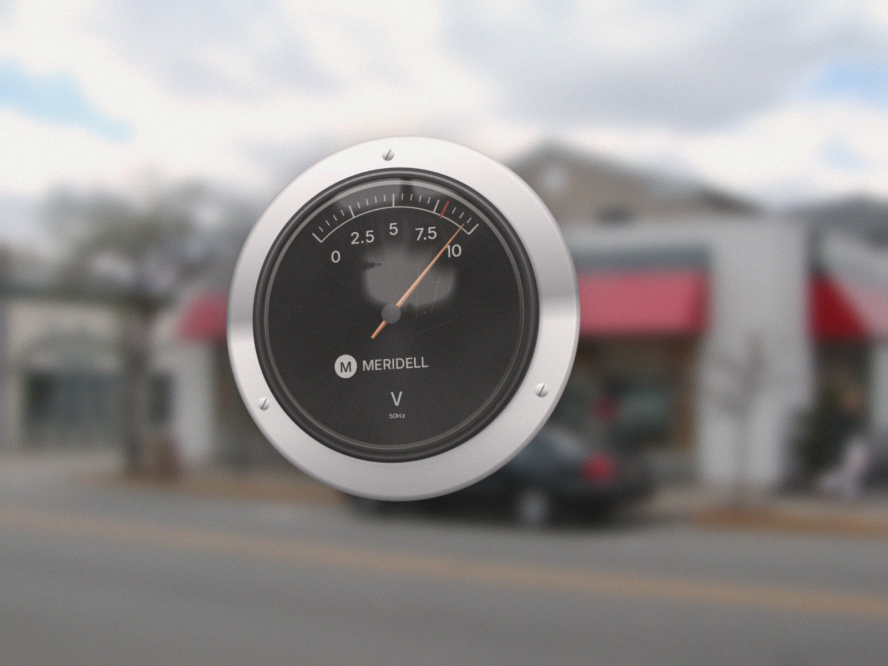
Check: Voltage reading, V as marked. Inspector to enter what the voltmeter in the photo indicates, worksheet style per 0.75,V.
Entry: 9.5,V
